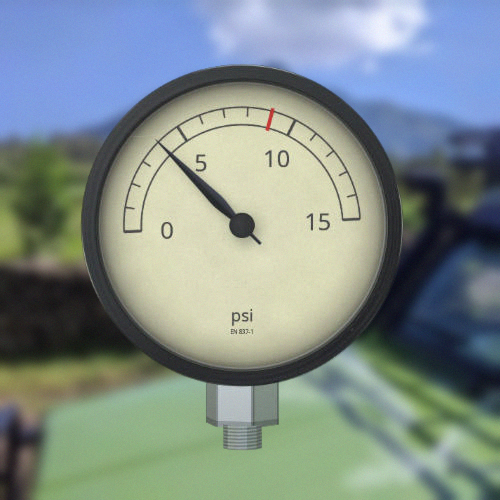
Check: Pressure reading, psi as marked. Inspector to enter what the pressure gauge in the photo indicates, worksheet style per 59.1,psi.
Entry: 4,psi
